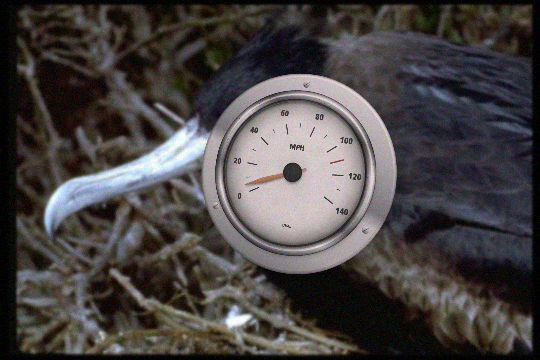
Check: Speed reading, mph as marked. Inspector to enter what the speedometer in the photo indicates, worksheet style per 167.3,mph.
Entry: 5,mph
